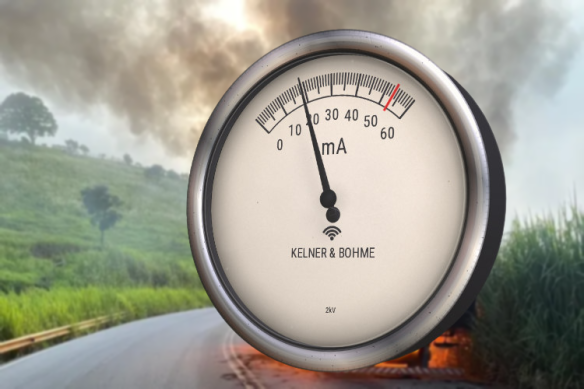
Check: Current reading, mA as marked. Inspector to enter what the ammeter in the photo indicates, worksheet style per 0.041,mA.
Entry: 20,mA
